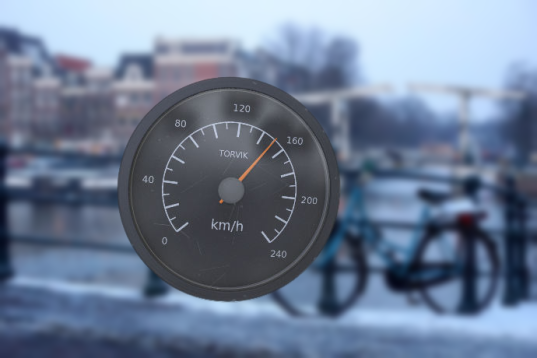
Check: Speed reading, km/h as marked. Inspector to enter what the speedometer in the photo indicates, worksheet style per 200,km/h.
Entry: 150,km/h
